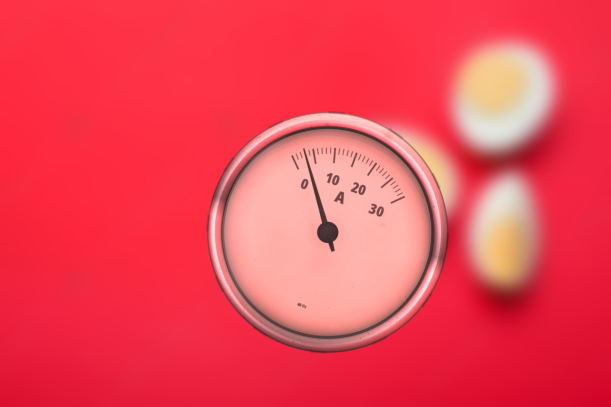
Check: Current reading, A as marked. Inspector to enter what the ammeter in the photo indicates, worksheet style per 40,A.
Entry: 3,A
